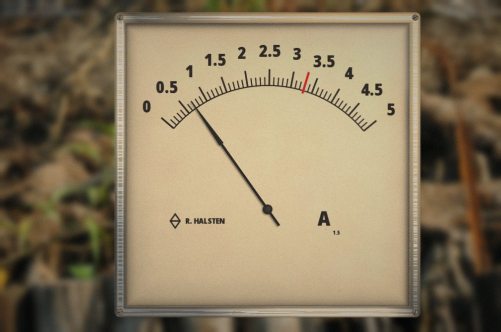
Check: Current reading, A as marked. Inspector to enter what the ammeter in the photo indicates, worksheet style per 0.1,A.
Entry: 0.7,A
